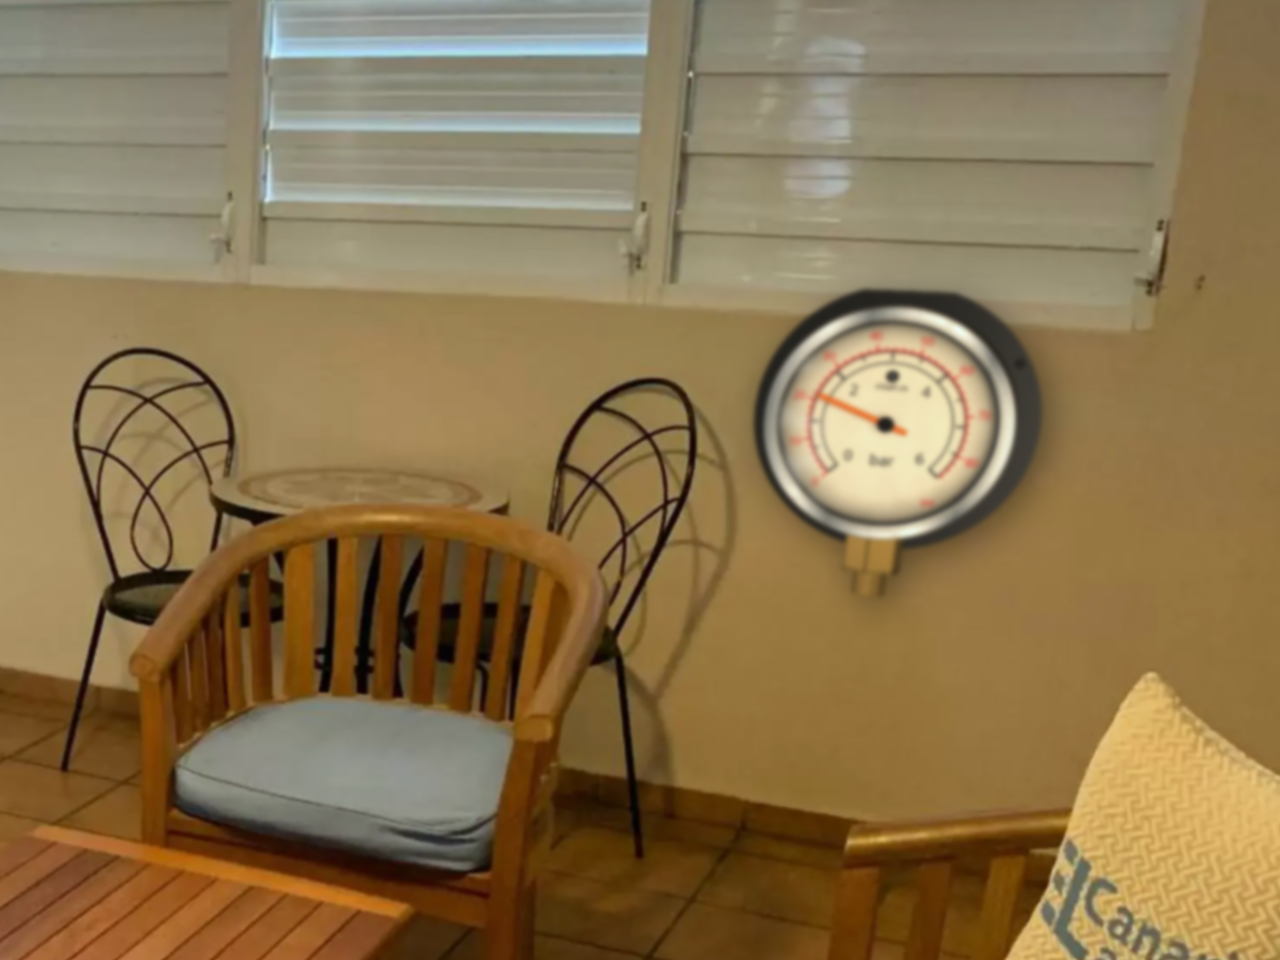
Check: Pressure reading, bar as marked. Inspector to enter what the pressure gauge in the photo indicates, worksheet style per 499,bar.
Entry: 1.5,bar
